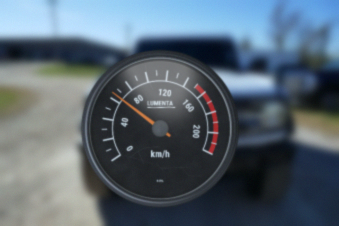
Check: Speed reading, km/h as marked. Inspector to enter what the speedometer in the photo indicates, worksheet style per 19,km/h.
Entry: 65,km/h
